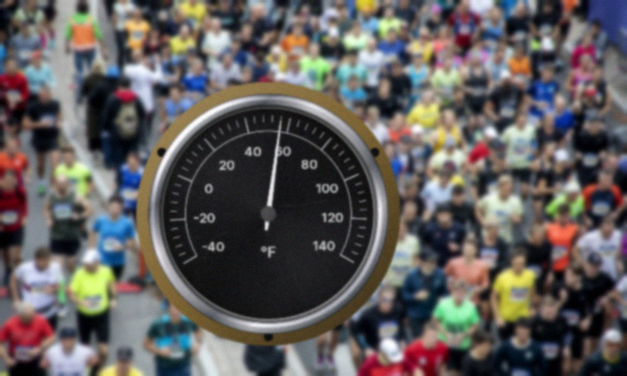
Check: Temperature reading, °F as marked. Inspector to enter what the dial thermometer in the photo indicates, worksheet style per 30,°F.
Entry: 56,°F
